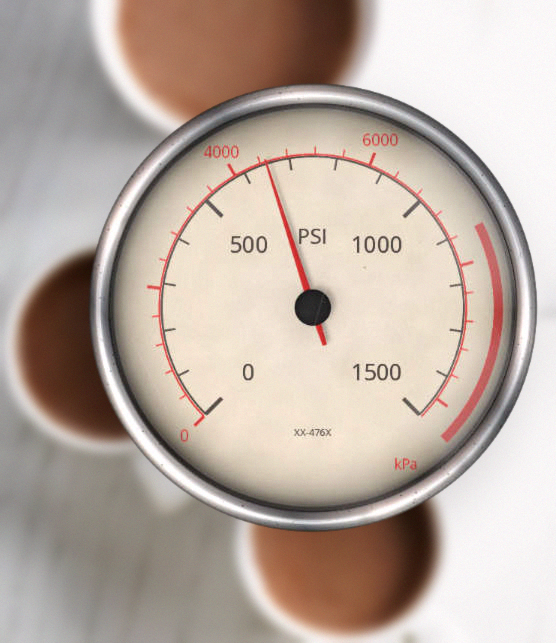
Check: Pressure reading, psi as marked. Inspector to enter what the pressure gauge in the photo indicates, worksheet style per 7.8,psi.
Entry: 650,psi
